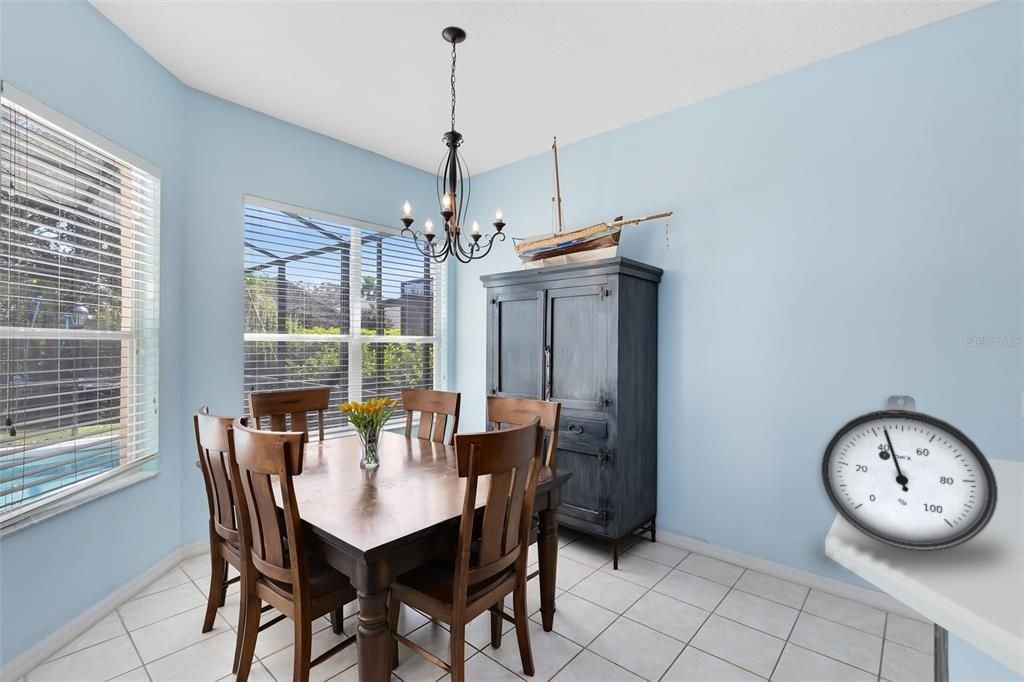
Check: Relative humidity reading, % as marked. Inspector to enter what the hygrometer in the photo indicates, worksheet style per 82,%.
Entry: 44,%
